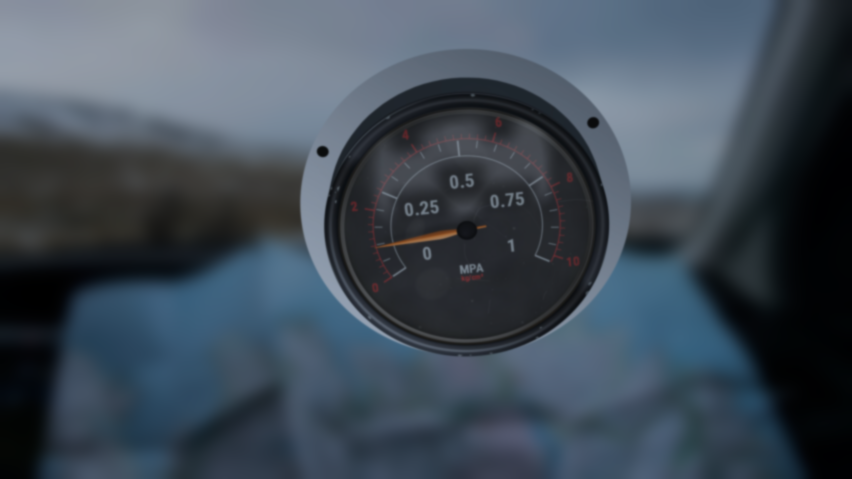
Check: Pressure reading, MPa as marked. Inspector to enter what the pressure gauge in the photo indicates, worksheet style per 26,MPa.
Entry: 0.1,MPa
